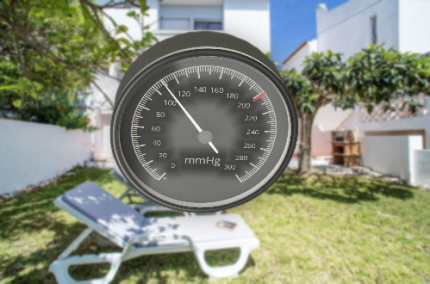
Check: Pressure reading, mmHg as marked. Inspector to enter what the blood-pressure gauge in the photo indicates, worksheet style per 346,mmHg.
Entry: 110,mmHg
